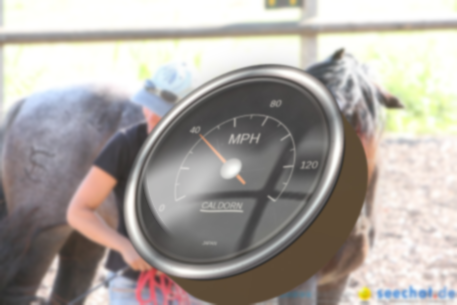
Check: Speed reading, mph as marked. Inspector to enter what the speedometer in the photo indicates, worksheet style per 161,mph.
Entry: 40,mph
